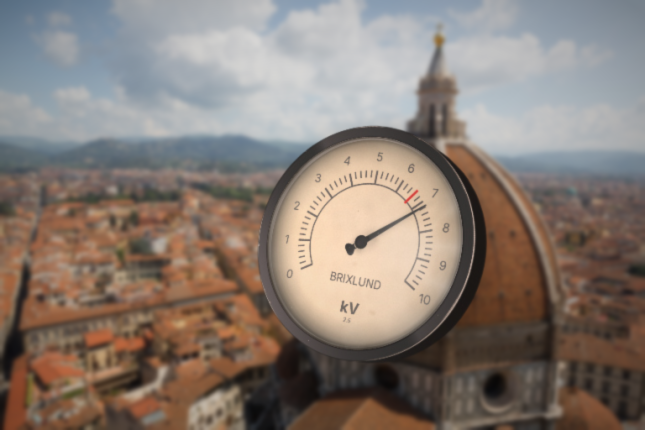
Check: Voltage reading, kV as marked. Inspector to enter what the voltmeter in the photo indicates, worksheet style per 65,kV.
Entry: 7.2,kV
